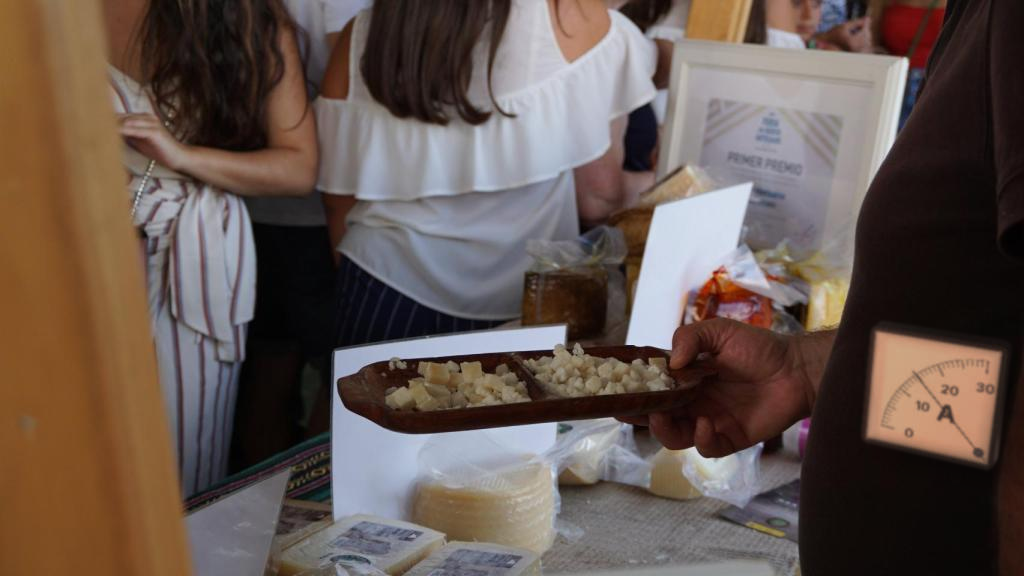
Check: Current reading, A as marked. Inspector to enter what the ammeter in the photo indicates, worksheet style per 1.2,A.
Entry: 15,A
